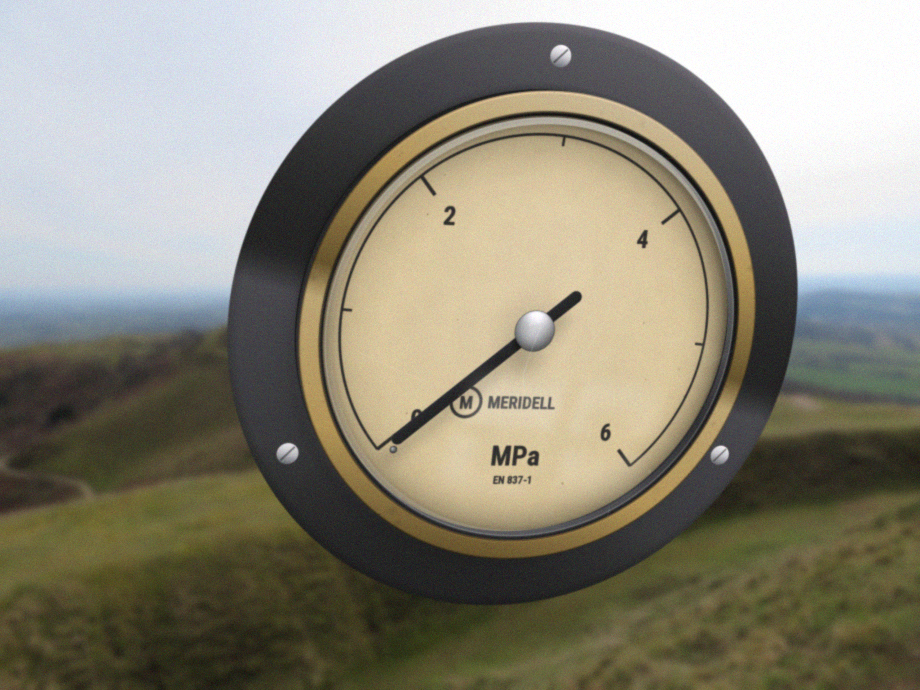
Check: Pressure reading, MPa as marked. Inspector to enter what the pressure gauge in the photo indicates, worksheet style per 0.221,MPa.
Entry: 0,MPa
